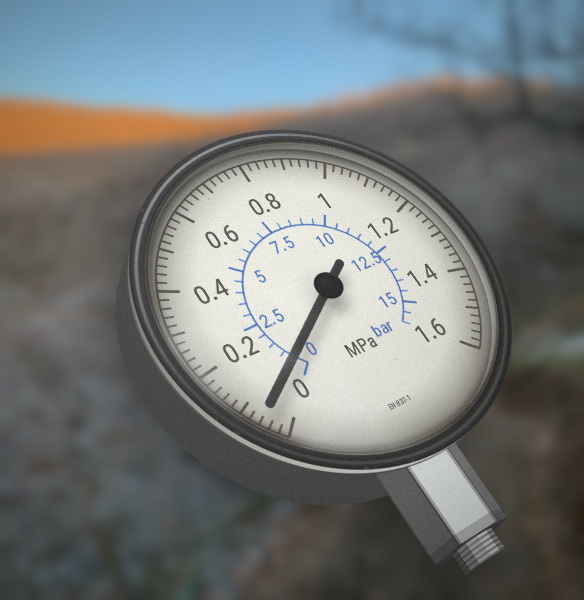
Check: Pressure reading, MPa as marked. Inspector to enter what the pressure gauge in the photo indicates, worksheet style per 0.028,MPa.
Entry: 0.06,MPa
